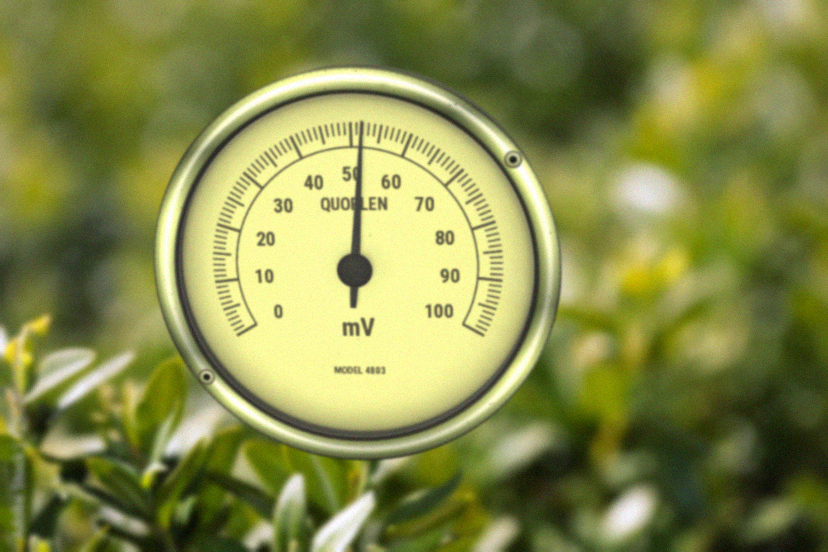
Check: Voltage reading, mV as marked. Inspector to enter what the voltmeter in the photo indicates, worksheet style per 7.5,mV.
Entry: 52,mV
